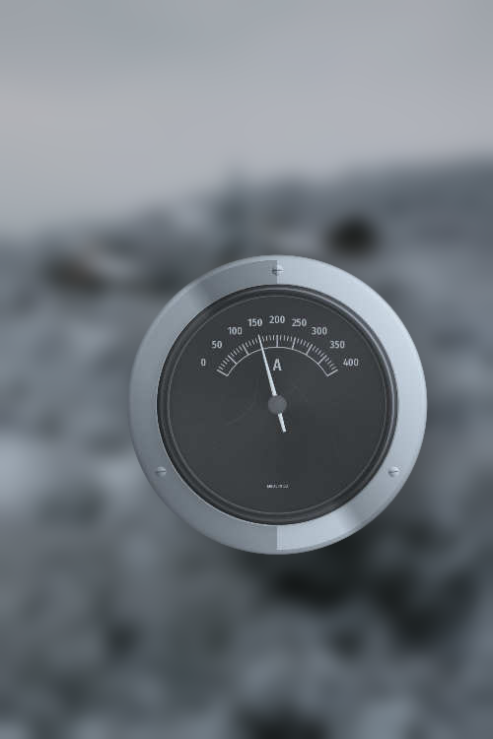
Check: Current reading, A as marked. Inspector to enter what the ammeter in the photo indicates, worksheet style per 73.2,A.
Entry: 150,A
